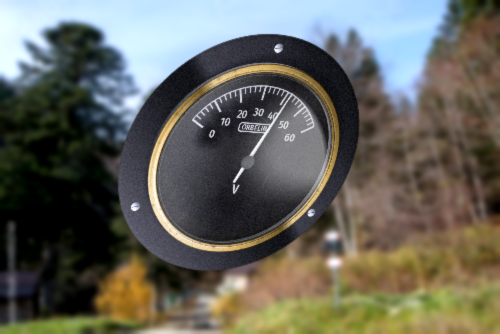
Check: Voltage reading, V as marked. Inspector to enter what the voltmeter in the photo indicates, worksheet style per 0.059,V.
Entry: 40,V
